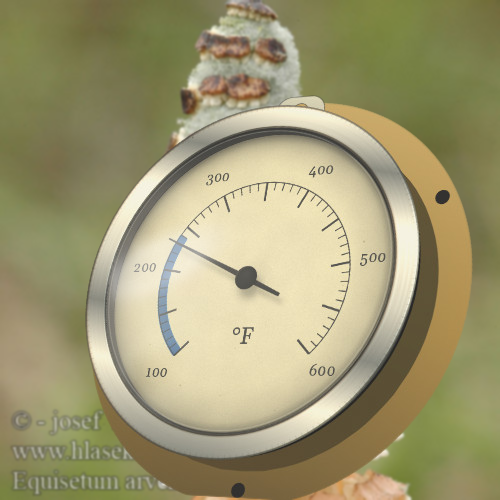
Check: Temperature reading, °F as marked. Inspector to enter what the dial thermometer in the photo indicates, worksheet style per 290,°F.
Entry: 230,°F
